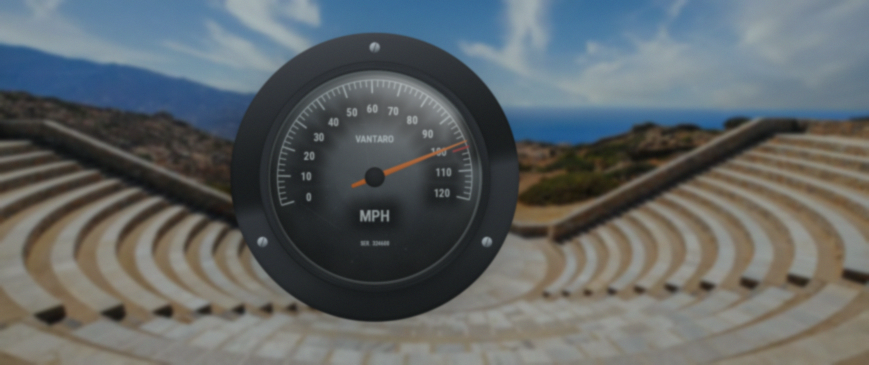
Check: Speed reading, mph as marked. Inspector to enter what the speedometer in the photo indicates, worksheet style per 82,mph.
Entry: 100,mph
